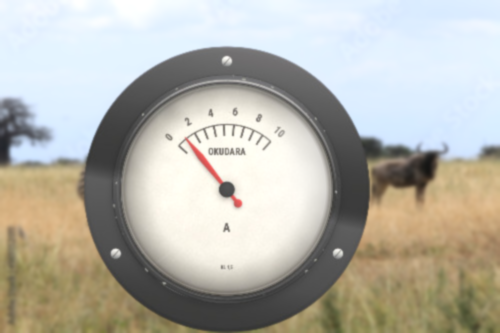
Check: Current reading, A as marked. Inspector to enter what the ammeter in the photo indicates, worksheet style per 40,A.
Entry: 1,A
